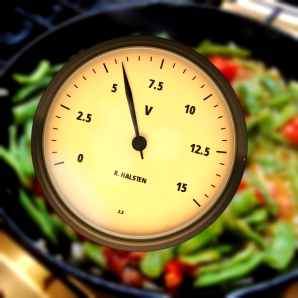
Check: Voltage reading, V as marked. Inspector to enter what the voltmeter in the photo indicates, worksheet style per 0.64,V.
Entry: 5.75,V
